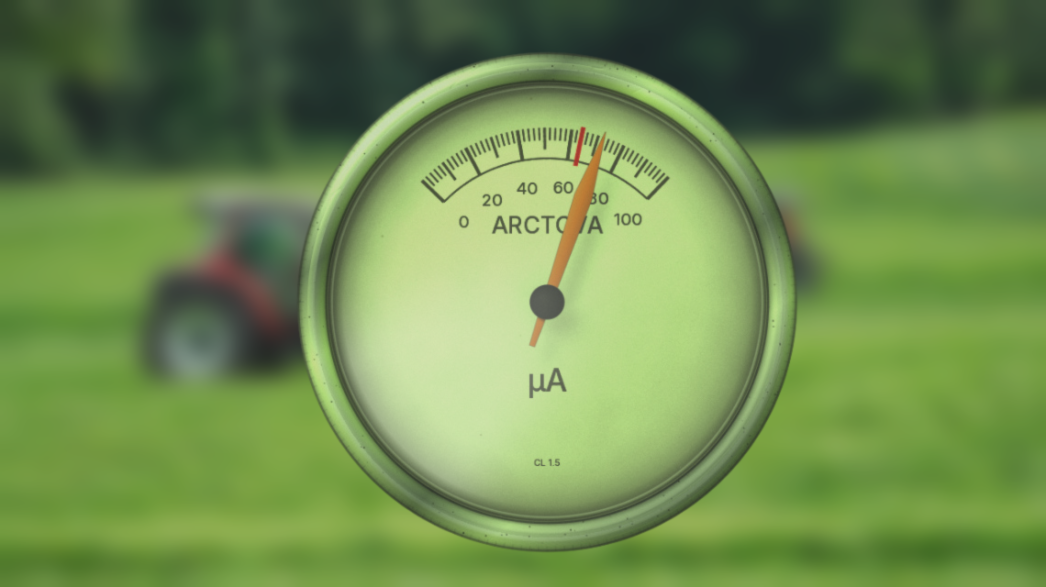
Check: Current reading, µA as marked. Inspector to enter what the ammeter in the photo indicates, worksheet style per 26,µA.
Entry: 72,µA
